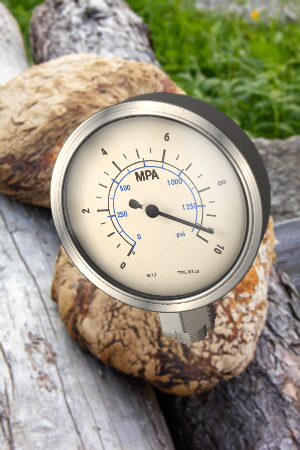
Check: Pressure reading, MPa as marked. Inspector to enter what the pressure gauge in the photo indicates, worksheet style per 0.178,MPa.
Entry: 9.5,MPa
